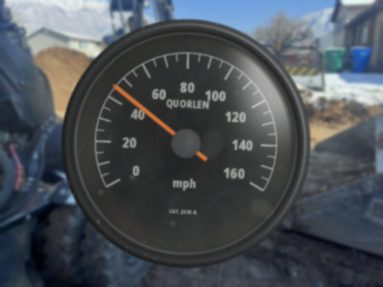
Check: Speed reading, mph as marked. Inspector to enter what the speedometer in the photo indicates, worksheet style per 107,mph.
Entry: 45,mph
